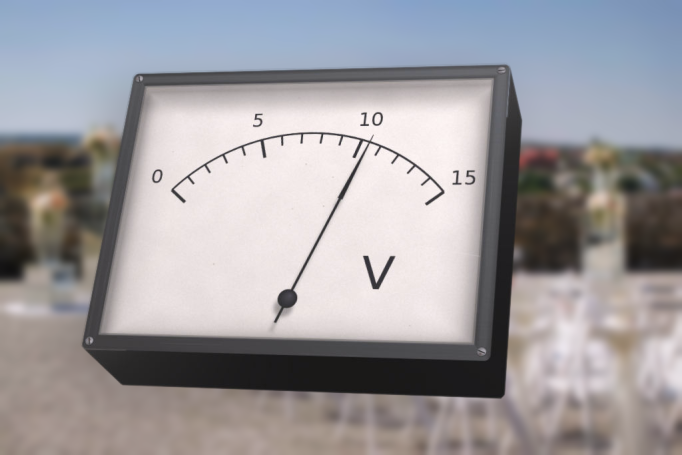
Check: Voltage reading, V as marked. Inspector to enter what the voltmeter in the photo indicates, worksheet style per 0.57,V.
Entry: 10.5,V
